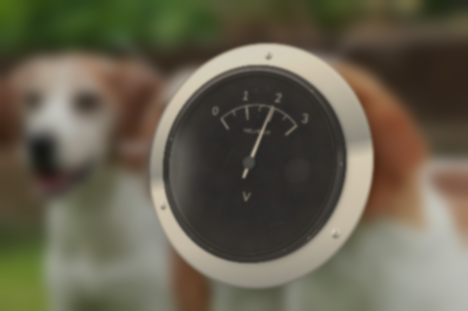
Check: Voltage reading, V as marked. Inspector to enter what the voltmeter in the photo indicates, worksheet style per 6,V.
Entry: 2,V
